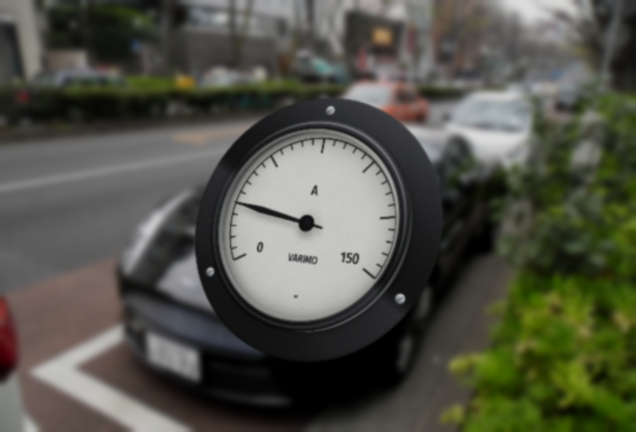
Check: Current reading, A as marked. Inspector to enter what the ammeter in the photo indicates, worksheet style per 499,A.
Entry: 25,A
